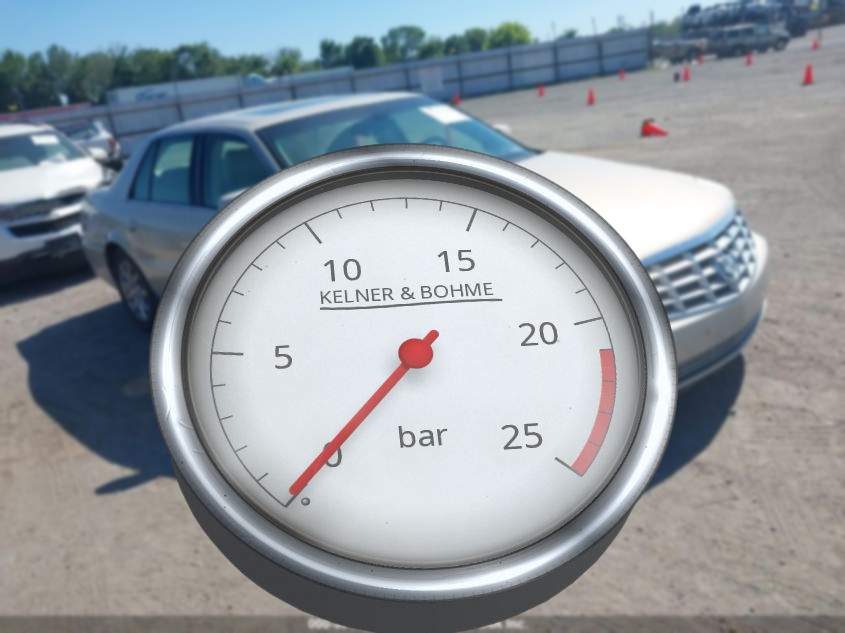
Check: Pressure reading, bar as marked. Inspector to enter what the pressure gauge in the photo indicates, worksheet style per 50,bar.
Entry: 0,bar
